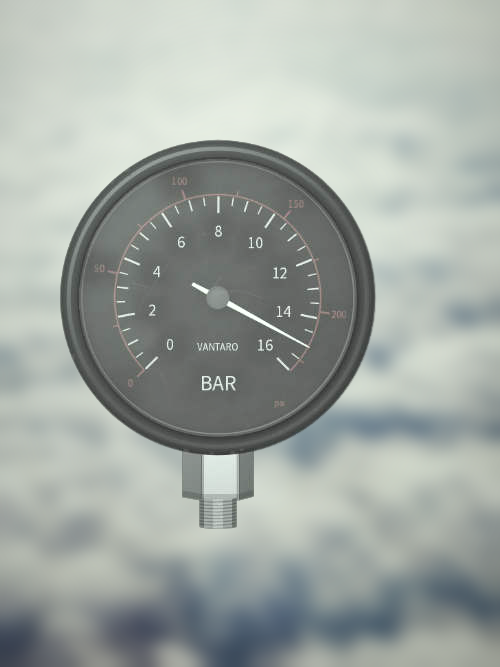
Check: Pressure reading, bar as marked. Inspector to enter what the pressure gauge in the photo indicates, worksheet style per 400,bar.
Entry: 15,bar
